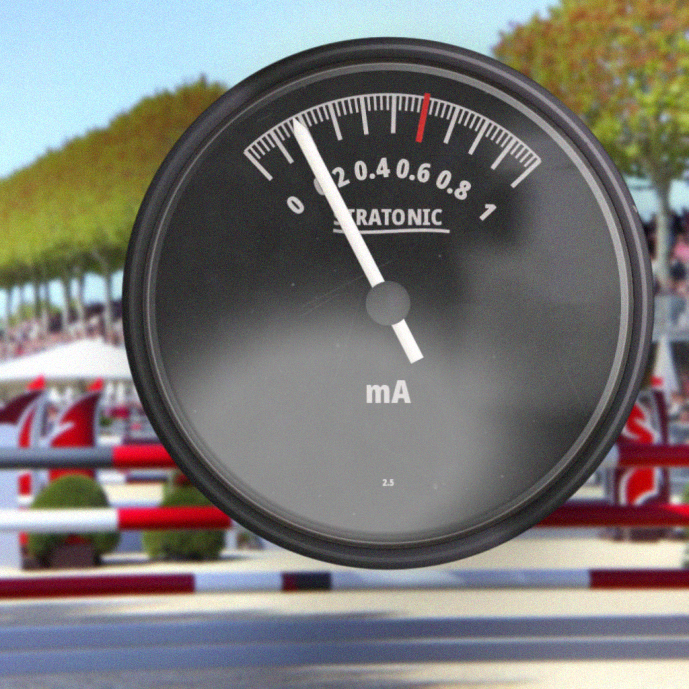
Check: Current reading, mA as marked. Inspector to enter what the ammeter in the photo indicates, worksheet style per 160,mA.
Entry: 0.18,mA
